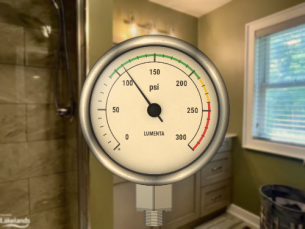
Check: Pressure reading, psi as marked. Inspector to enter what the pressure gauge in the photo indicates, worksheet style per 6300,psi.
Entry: 110,psi
